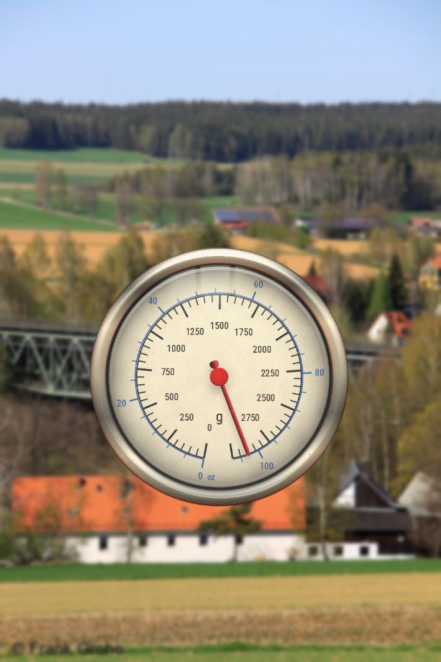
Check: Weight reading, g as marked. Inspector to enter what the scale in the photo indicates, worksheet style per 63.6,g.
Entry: 2900,g
